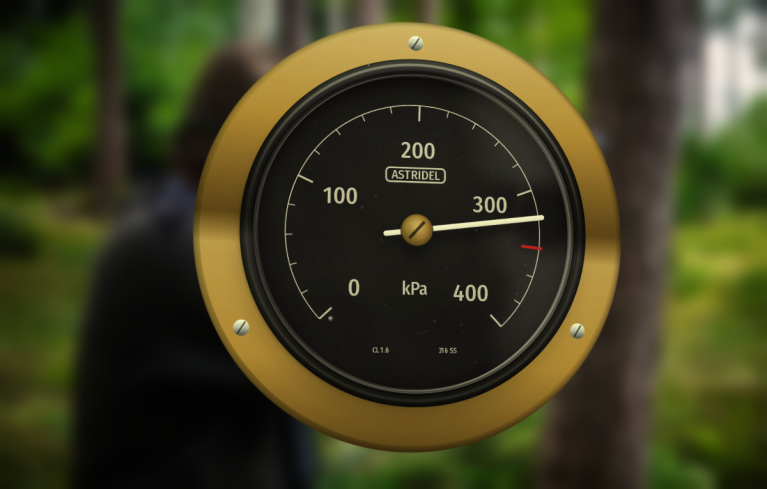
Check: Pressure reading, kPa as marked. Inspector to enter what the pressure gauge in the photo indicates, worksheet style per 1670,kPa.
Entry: 320,kPa
